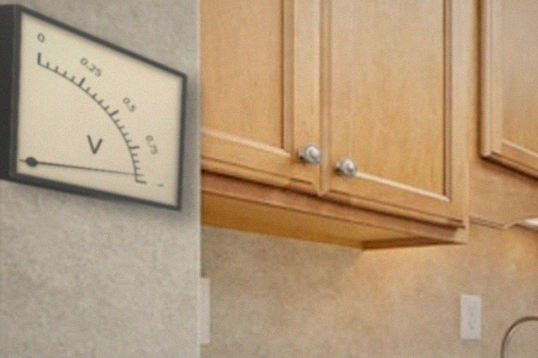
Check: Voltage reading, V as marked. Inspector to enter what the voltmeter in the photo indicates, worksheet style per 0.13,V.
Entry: 0.95,V
